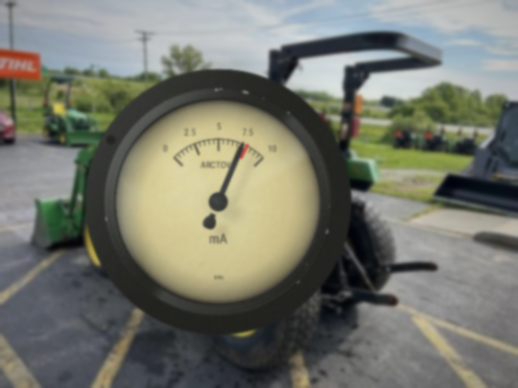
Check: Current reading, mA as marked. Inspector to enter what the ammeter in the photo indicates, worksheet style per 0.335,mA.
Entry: 7.5,mA
